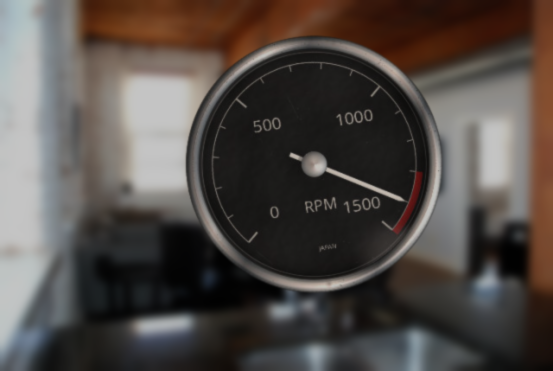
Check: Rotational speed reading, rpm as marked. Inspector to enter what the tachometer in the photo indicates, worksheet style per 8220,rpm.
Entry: 1400,rpm
